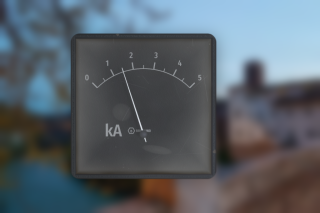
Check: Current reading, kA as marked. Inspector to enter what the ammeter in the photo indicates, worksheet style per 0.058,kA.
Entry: 1.5,kA
